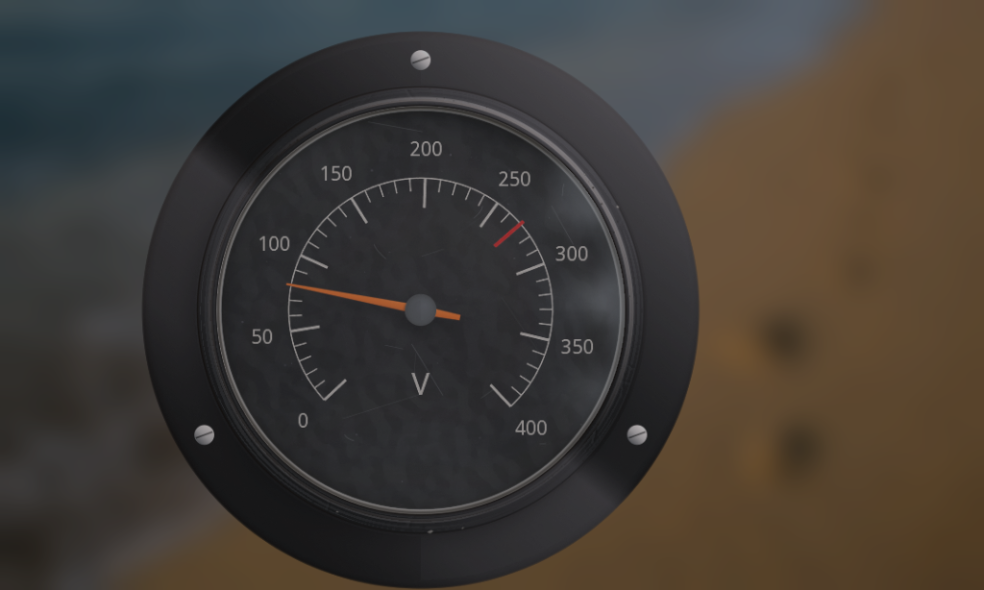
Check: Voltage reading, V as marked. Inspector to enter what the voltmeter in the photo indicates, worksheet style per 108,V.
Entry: 80,V
